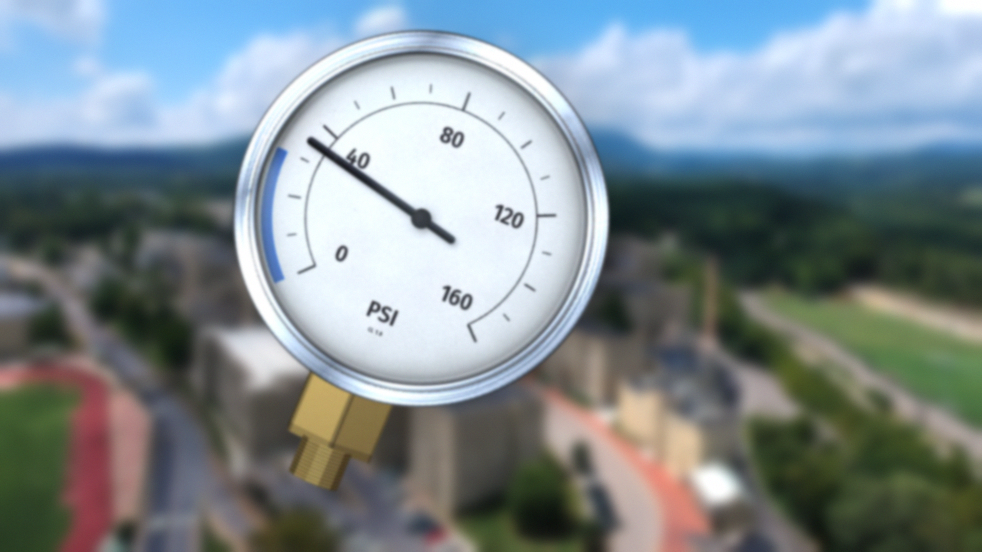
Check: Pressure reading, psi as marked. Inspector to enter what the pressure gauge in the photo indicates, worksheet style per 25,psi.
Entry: 35,psi
